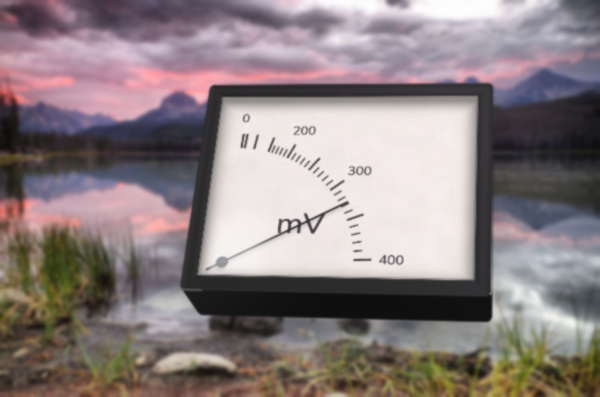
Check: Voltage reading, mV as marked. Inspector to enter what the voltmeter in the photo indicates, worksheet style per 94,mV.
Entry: 330,mV
